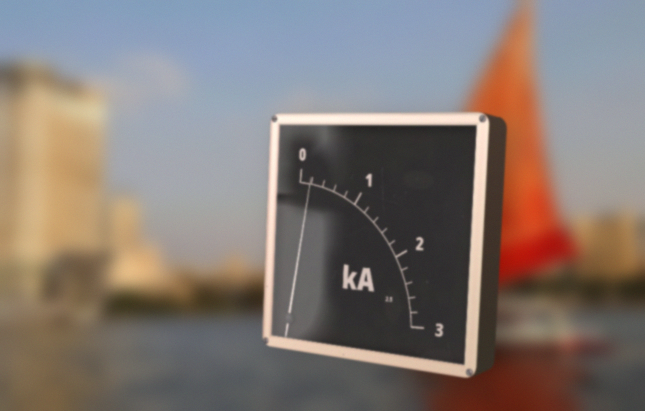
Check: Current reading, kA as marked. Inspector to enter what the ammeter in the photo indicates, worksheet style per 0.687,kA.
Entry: 0.2,kA
